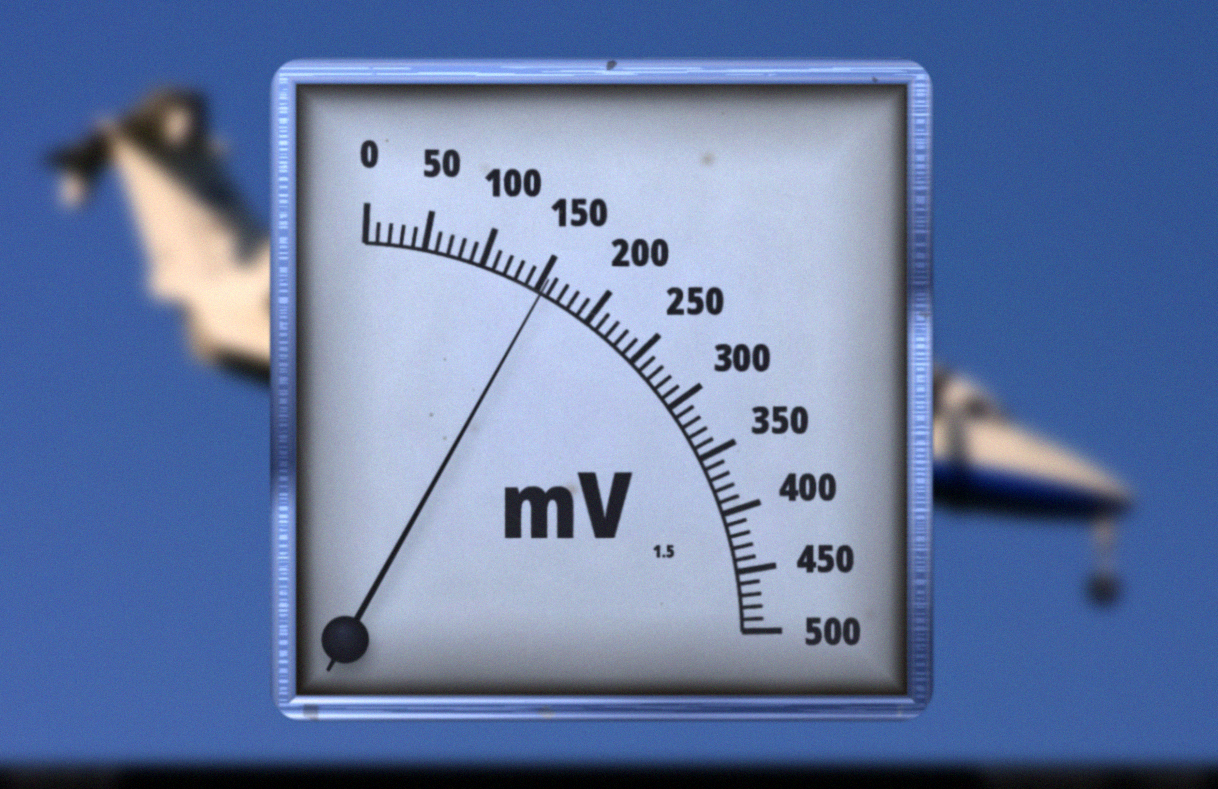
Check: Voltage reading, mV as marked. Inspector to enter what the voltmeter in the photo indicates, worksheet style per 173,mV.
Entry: 155,mV
